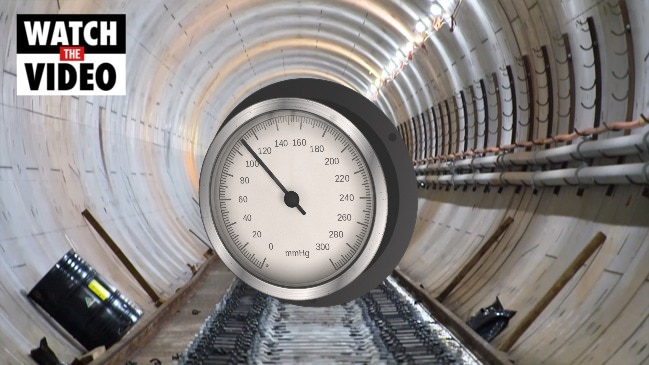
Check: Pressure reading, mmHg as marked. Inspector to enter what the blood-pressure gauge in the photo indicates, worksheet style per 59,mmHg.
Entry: 110,mmHg
